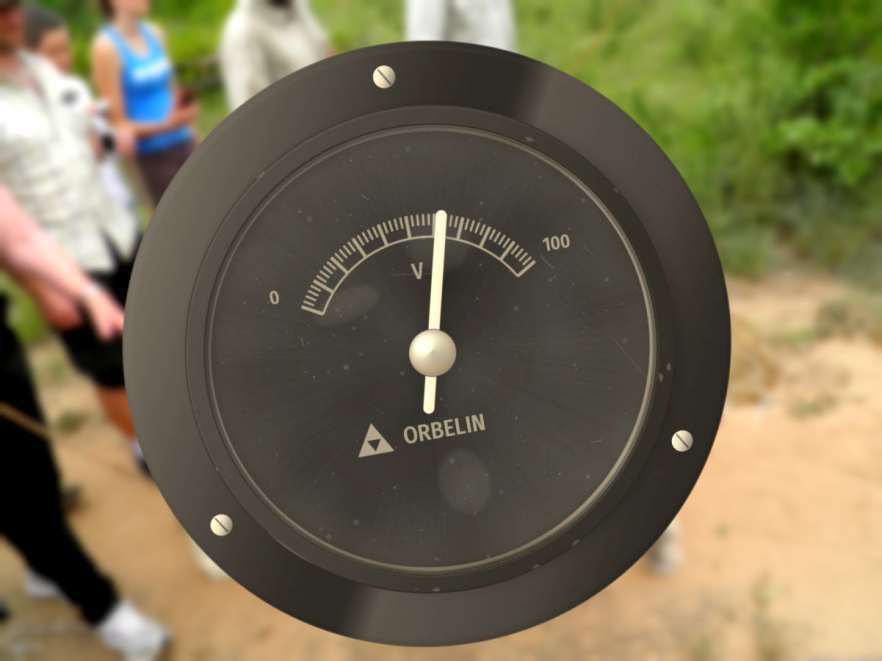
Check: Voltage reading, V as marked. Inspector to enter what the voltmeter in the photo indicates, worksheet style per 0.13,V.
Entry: 62,V
